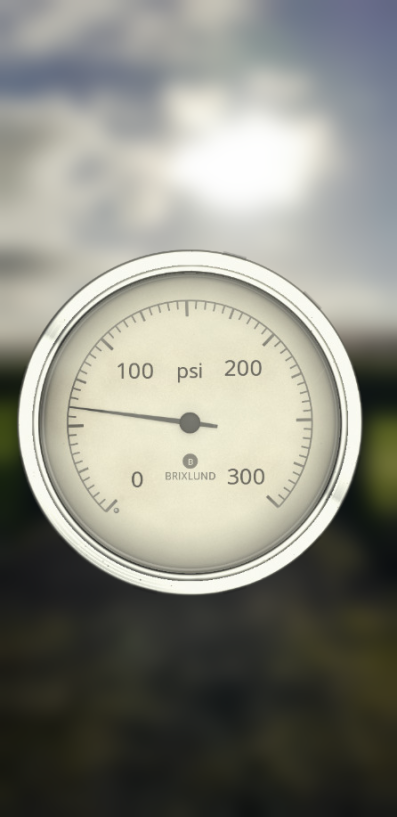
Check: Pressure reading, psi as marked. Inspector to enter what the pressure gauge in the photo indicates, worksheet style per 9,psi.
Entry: 60,psi
